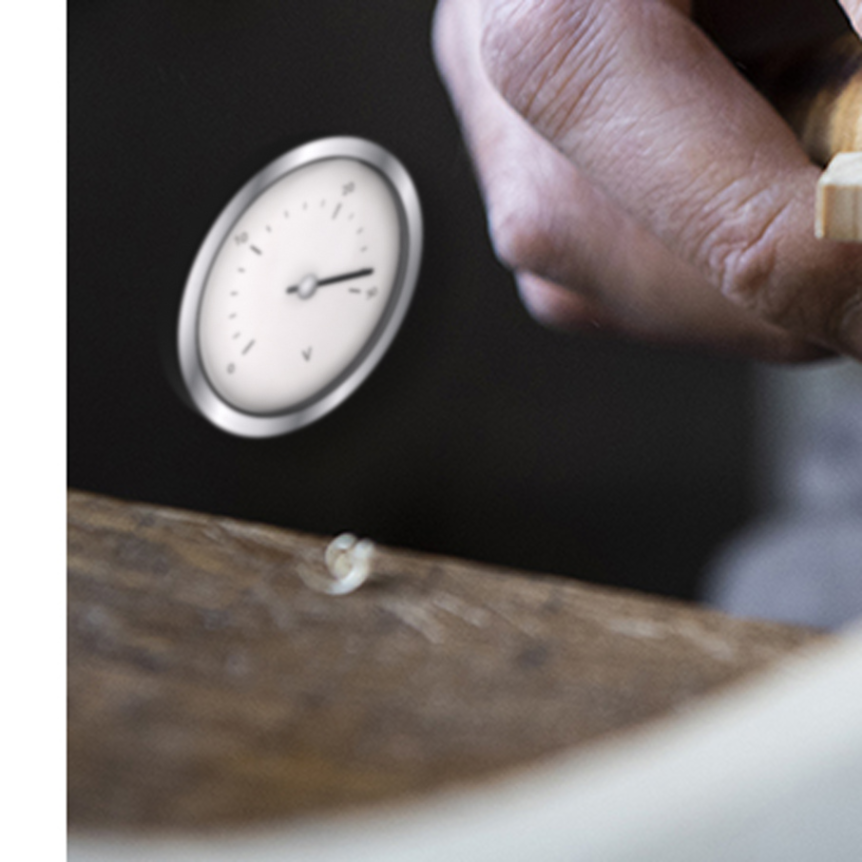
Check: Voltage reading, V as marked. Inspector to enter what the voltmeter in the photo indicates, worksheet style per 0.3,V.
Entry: 28,V
